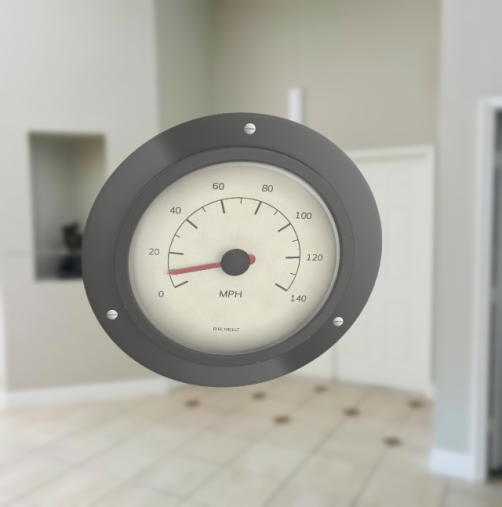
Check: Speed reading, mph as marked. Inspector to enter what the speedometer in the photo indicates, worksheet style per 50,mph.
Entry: 10,mph
